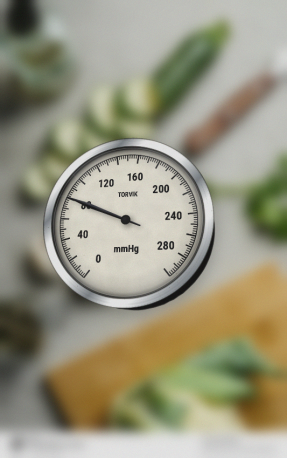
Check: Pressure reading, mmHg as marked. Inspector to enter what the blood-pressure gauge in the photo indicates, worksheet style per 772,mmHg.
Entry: 80,mmHg
